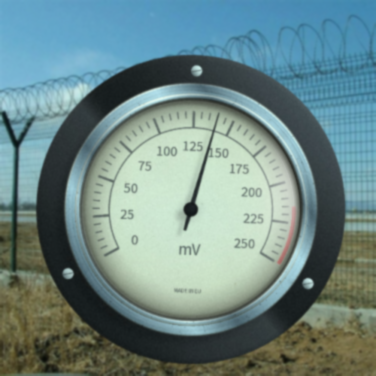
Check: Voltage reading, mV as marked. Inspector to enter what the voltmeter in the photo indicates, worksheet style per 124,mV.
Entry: 140,mV
